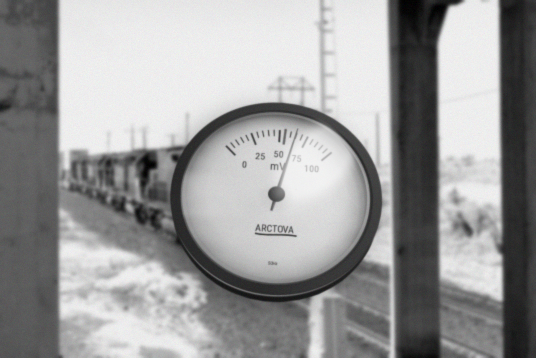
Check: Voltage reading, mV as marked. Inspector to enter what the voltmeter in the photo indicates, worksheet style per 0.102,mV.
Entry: 65,mV
